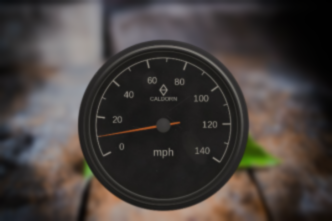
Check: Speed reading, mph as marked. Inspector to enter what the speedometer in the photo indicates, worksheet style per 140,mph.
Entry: 10,mph
